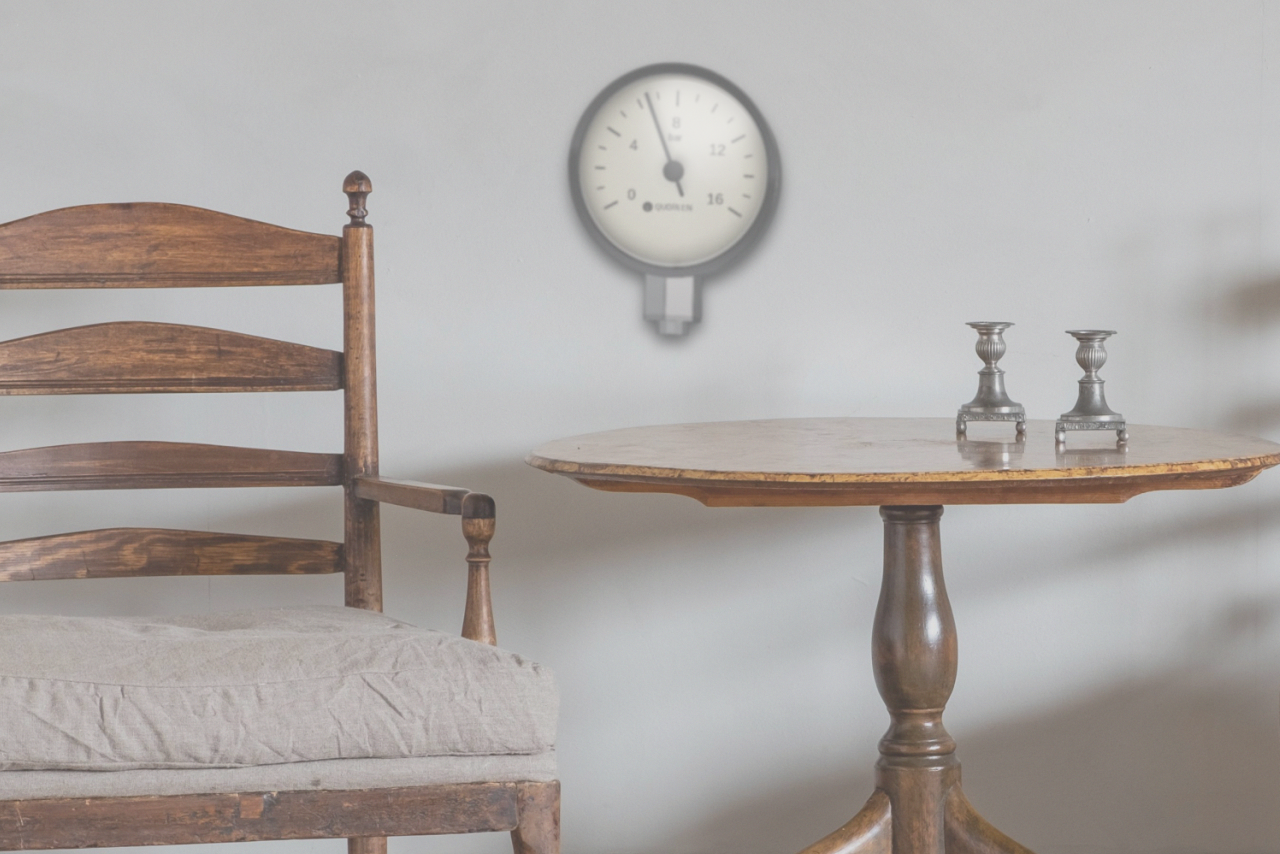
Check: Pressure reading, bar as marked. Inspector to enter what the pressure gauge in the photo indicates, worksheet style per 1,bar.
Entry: 6.5,bar
